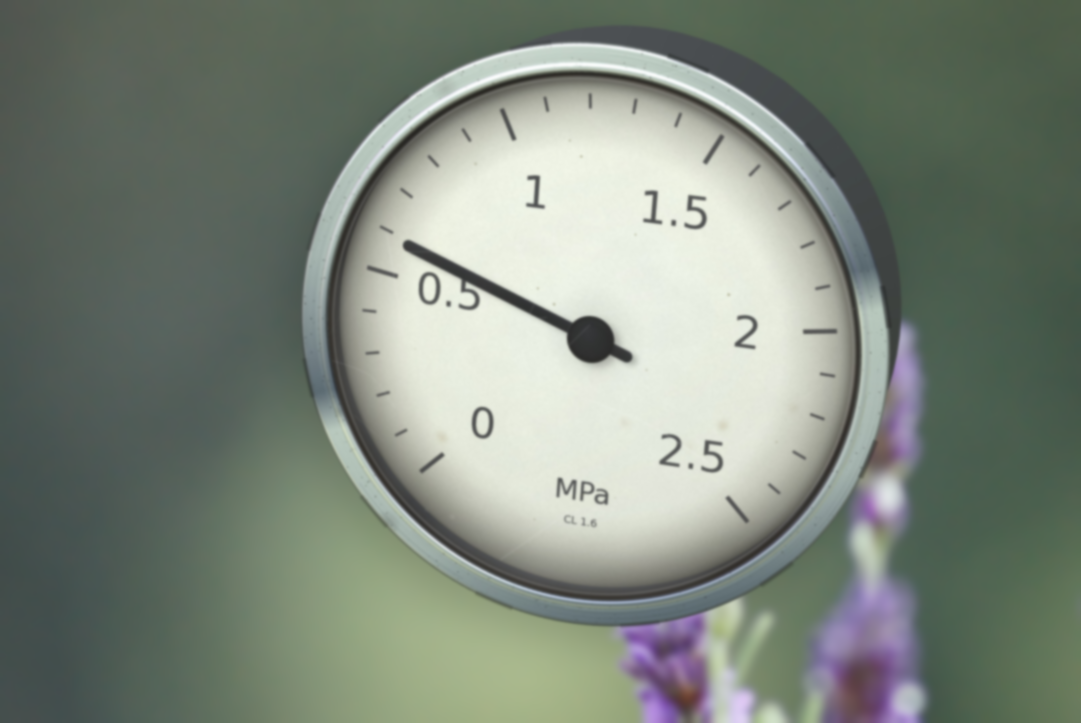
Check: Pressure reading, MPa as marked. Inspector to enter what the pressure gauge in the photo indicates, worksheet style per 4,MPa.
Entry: 0.6,MPa
